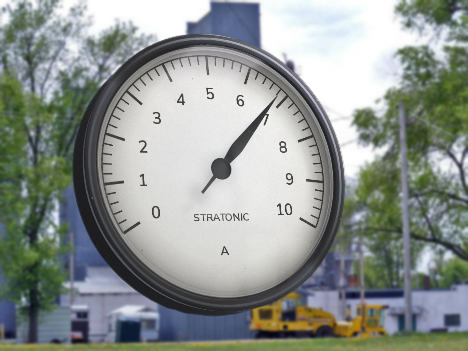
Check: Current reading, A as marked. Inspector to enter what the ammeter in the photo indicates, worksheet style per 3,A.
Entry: 6.8,A
